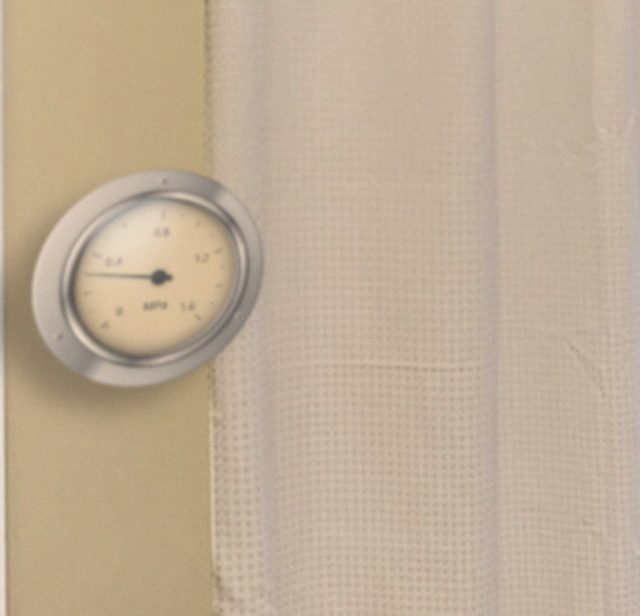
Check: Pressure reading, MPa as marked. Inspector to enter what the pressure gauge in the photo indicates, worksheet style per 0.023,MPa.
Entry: 0.3,MPa
